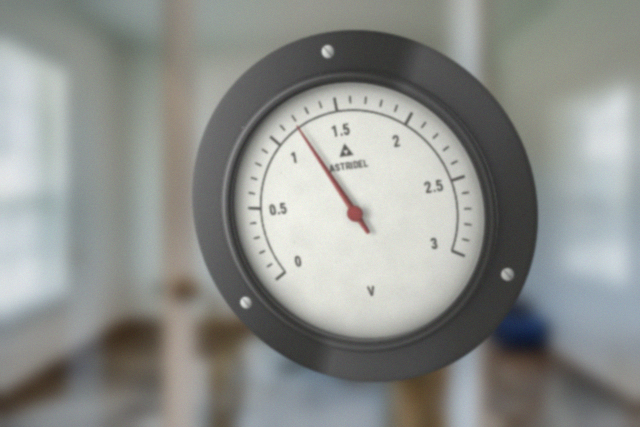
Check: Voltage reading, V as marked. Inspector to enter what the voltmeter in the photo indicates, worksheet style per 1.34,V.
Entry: 1.2,V
